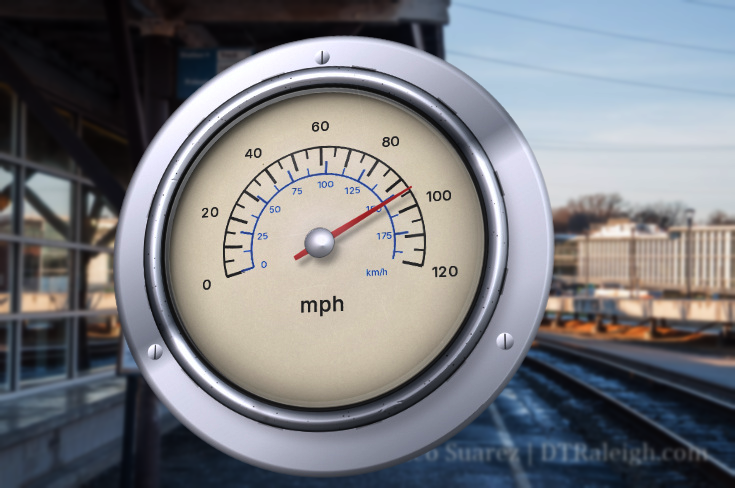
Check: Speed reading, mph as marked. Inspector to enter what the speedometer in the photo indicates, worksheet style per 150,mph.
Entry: 95,mph
